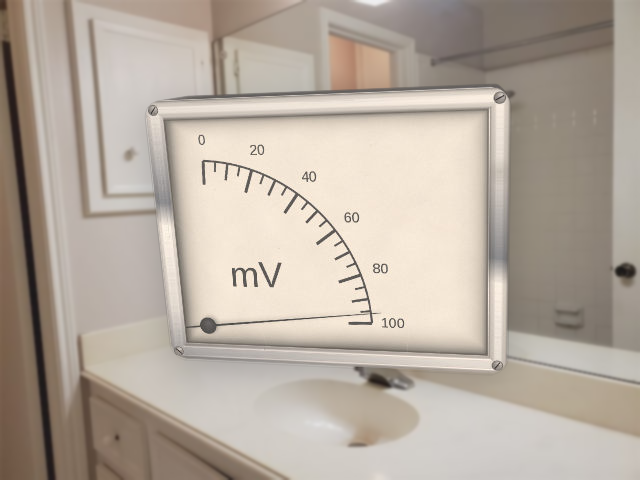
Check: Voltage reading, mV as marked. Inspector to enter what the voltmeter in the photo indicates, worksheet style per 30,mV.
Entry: 95,mV
